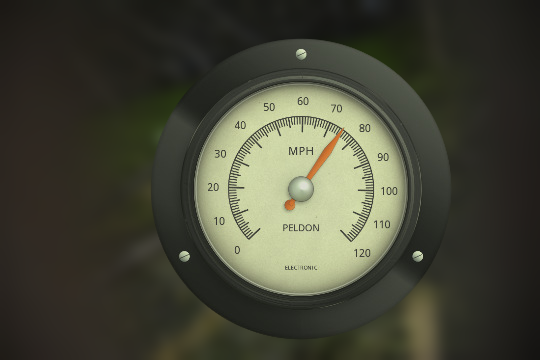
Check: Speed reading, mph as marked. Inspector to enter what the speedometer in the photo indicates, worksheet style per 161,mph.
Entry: 75,mph
